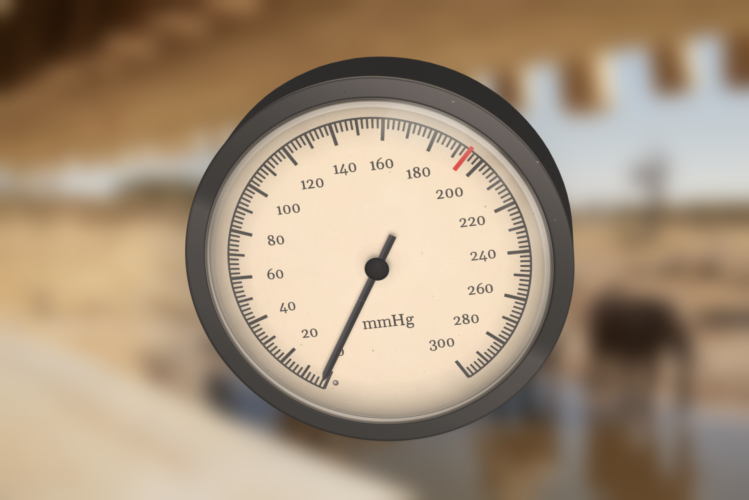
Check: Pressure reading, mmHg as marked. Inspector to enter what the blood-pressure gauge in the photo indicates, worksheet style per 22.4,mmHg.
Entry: 2,mmHg
